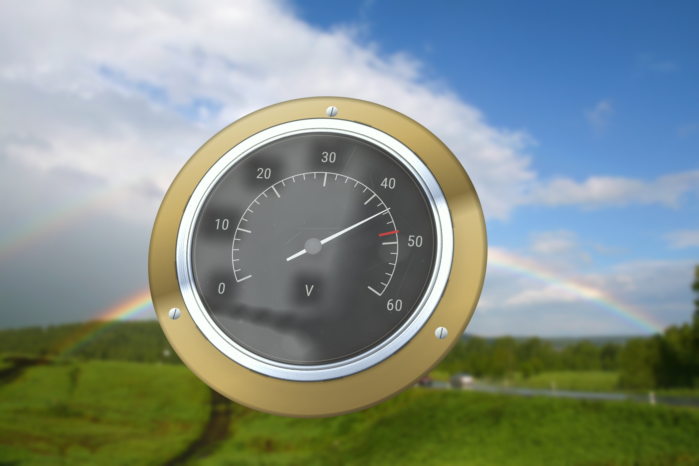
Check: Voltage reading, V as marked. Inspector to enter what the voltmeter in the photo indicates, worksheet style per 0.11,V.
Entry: 44,V
